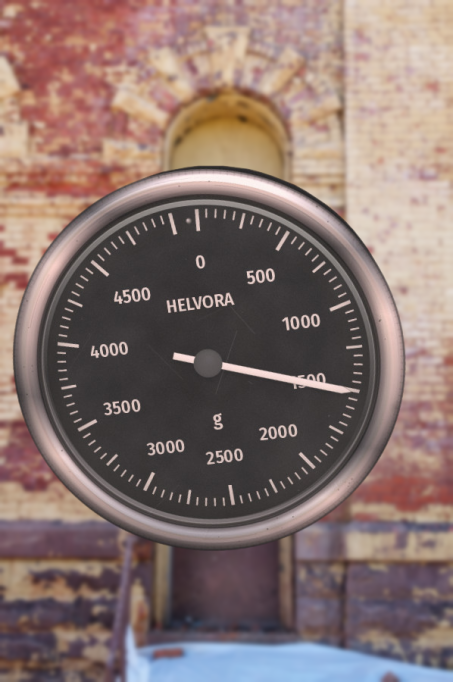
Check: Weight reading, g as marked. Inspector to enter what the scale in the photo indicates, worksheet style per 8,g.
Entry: 1500,g
